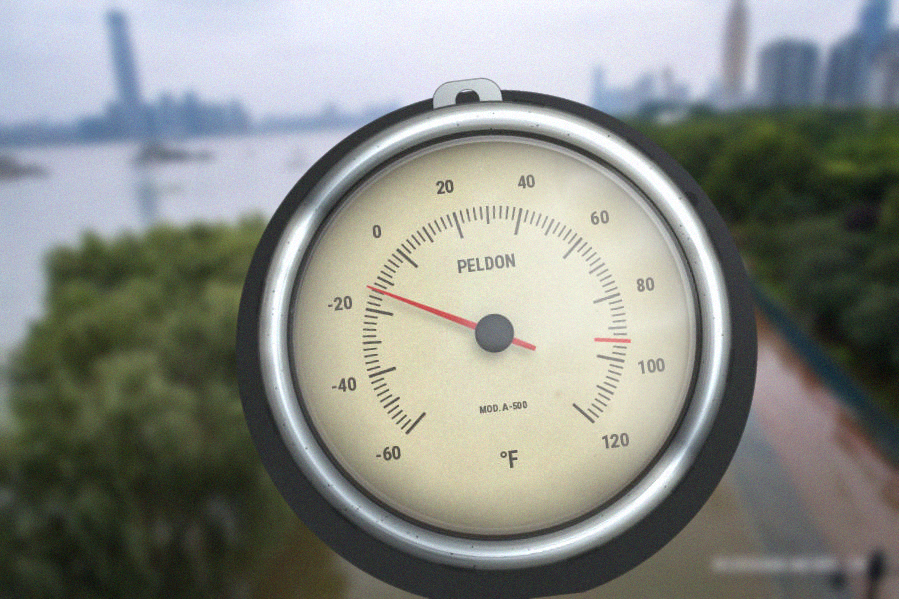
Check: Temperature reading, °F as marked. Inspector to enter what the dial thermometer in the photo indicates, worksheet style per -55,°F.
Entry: -14,°F
